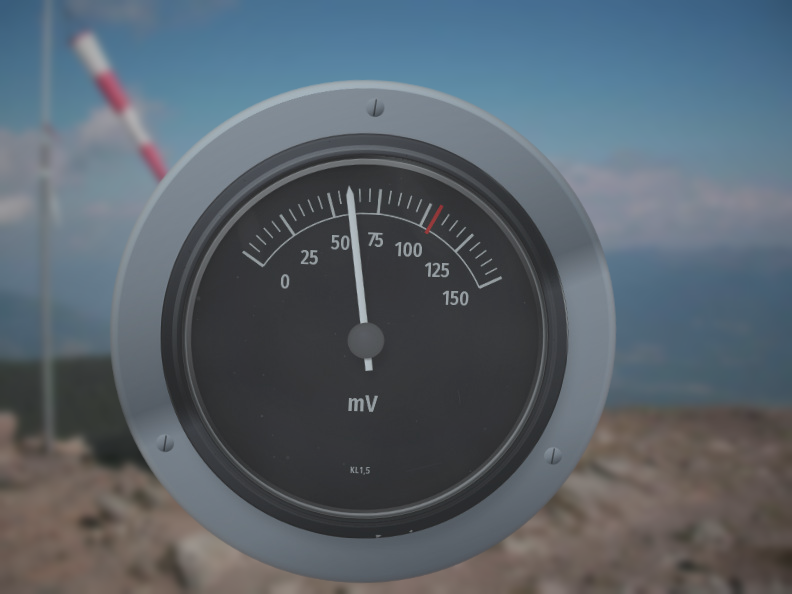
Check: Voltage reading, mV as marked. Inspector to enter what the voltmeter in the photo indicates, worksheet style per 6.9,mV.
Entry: 60,mV
